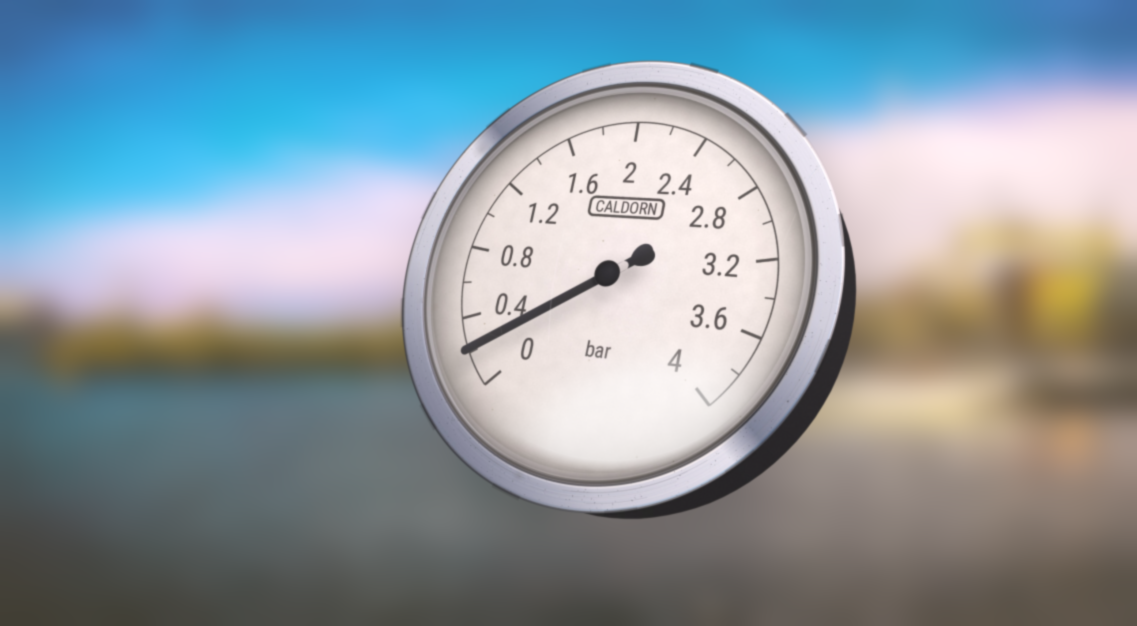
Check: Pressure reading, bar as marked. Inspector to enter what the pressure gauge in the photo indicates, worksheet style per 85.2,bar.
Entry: 0.2,bar
